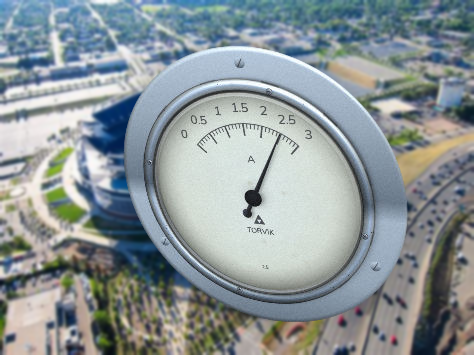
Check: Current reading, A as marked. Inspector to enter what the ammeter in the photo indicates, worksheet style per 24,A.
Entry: 2.5,A
